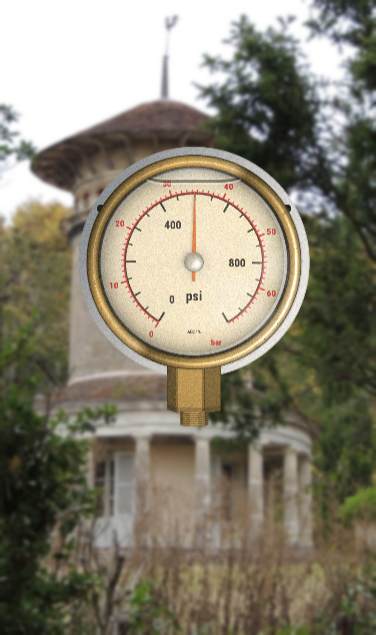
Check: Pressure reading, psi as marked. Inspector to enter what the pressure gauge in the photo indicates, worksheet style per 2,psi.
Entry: 500,psi
